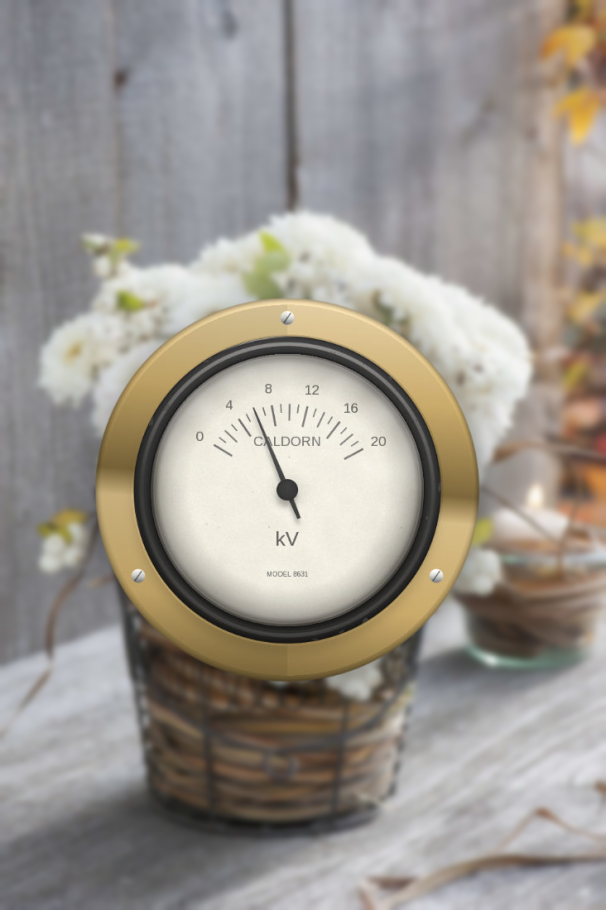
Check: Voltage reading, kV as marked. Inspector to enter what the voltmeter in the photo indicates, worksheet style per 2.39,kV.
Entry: 6,kV
